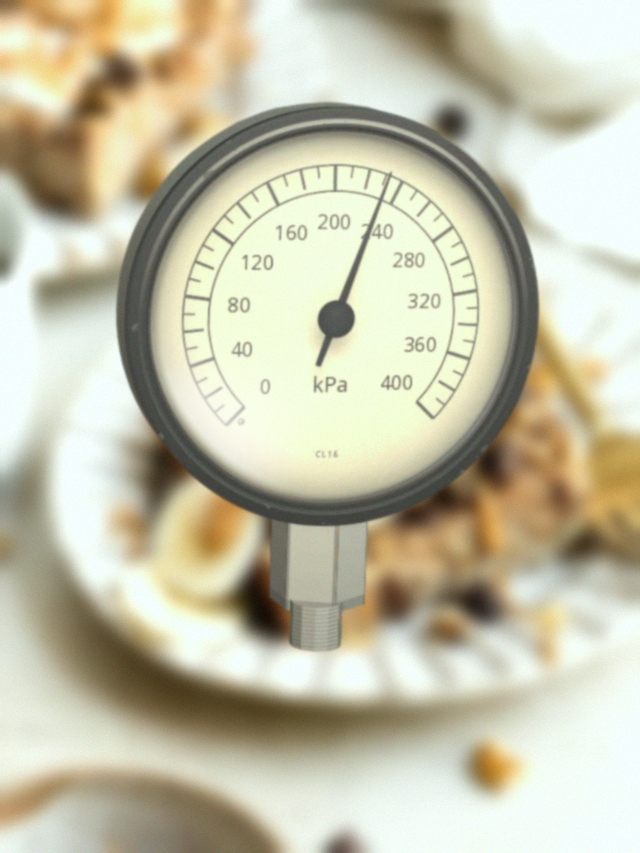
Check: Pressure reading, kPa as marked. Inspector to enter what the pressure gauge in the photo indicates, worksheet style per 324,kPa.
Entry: 230,kPa
